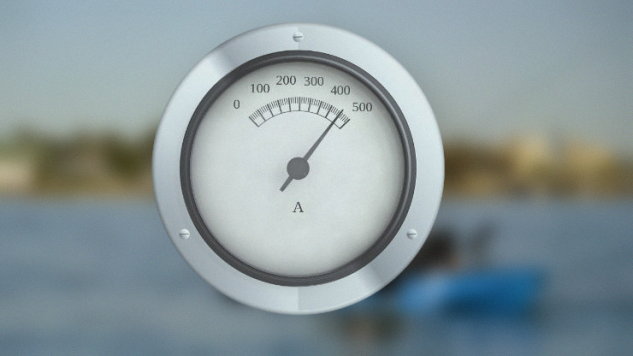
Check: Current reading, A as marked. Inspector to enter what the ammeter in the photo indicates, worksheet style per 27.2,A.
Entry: 450,A
